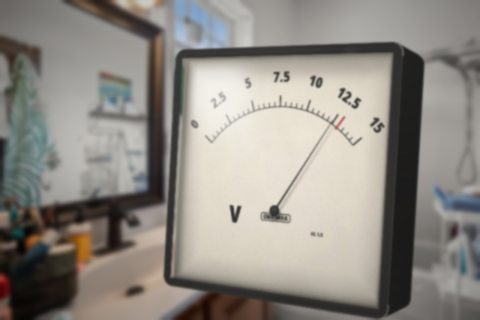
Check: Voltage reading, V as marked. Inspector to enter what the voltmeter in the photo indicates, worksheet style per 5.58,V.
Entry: 12.5,V
